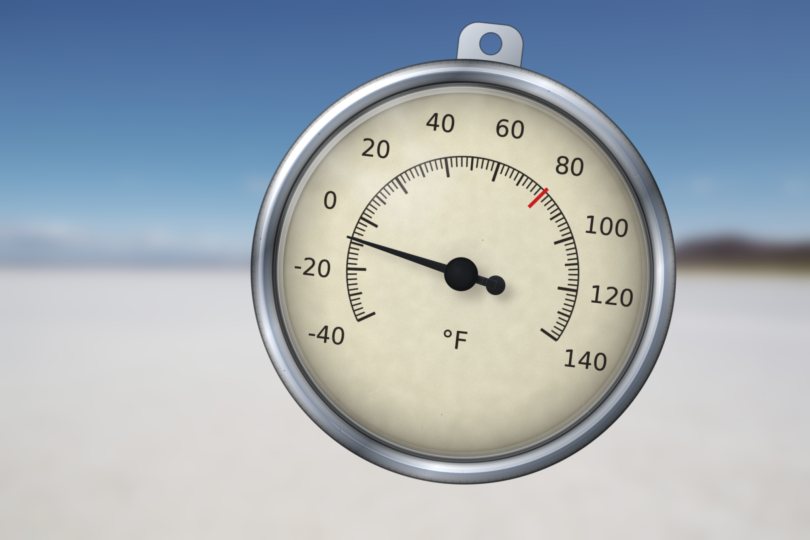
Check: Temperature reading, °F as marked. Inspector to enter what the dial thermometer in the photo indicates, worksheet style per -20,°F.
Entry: -8,°F
